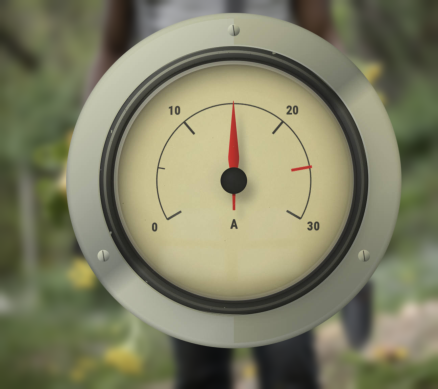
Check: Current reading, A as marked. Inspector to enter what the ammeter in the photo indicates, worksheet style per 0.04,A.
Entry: 15,A
